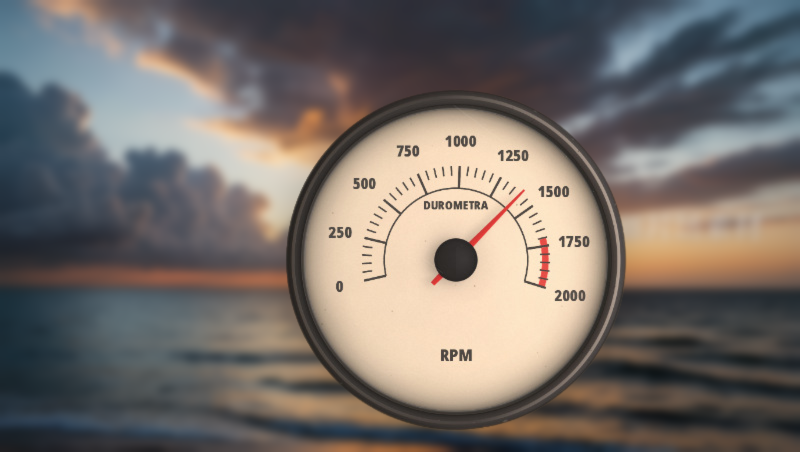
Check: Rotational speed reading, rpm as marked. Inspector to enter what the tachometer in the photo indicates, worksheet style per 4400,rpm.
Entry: 1400,rpm
